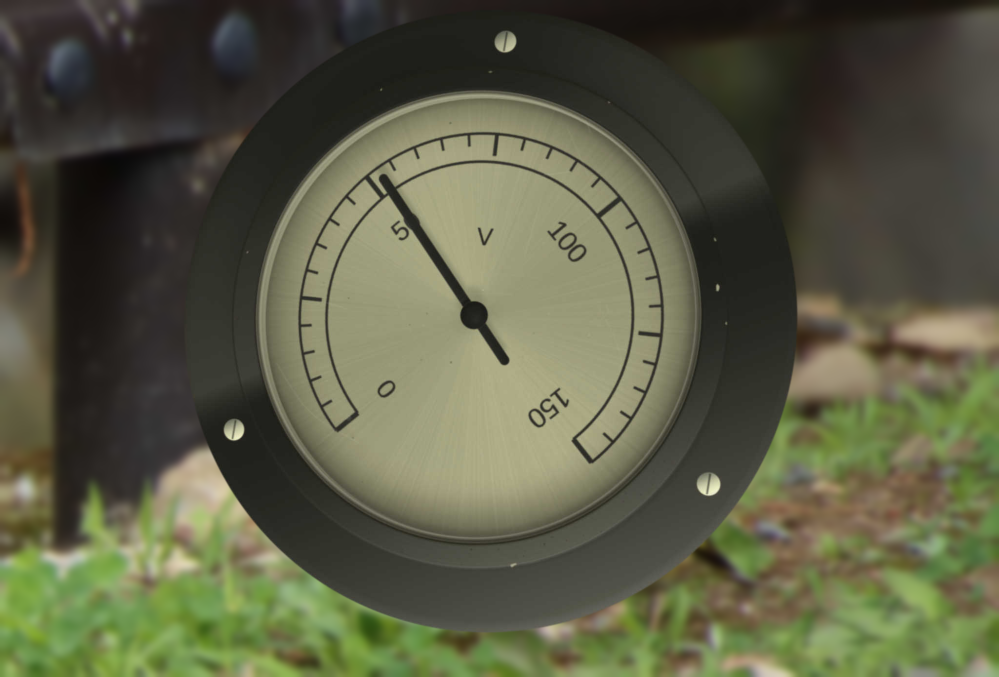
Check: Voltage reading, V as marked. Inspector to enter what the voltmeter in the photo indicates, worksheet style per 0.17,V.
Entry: 52.5,V
